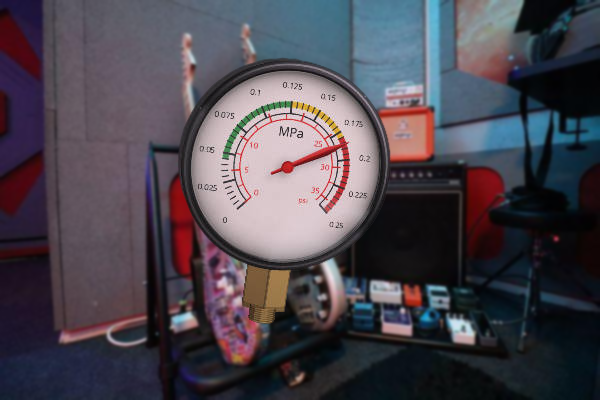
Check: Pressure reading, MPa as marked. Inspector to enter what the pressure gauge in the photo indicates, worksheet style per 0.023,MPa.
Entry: 0.185,MPa
